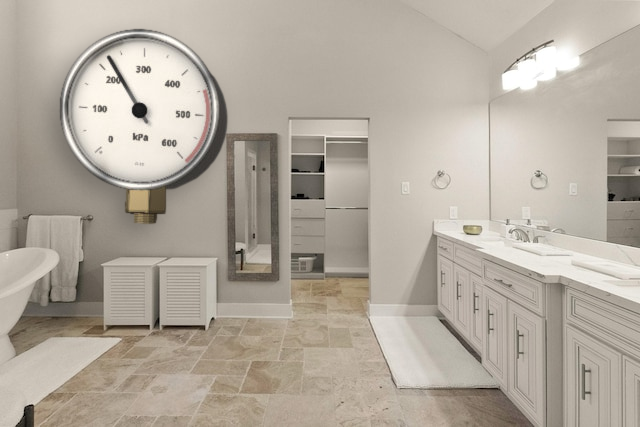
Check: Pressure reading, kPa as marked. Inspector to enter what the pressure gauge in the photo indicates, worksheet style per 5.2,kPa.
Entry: 225,kPa
